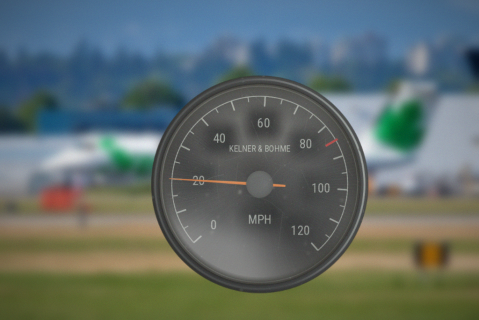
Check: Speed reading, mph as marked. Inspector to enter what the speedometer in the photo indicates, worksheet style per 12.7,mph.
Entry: 20,mph
